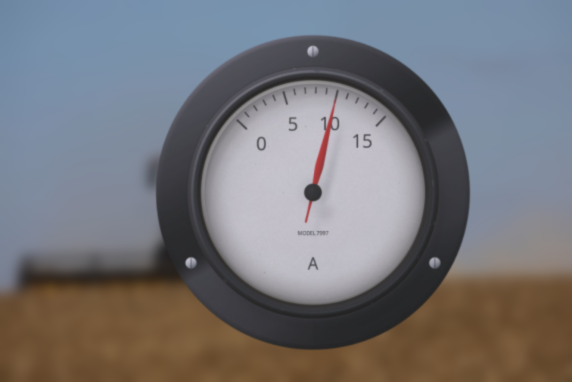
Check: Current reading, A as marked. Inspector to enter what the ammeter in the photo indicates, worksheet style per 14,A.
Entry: 10,A
